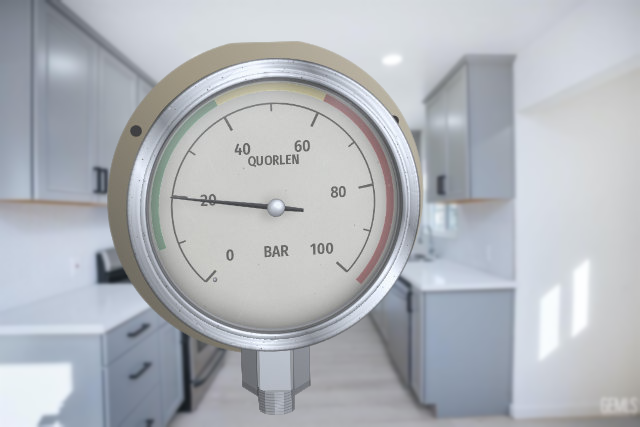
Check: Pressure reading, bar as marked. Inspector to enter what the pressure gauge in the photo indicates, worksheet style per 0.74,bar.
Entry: 20,bar
